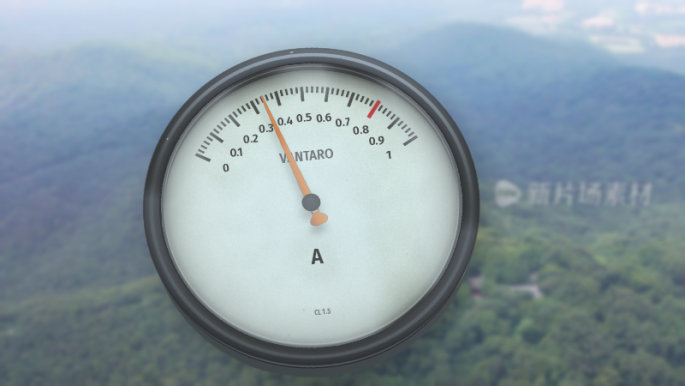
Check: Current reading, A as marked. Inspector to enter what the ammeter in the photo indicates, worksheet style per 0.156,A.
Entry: 0.34,A
